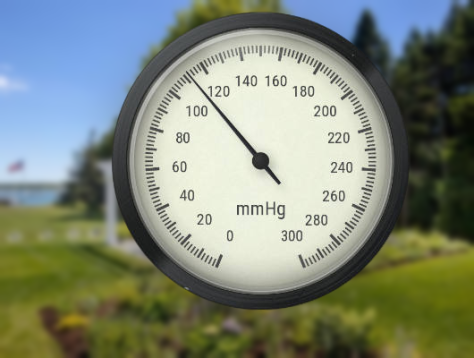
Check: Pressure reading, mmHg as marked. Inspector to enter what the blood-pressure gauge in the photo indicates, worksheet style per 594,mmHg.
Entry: 112,mmHg
